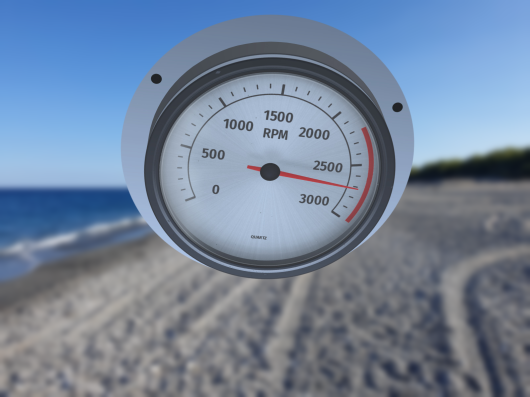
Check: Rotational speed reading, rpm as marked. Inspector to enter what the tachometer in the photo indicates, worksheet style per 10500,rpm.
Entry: 2700,rpm
